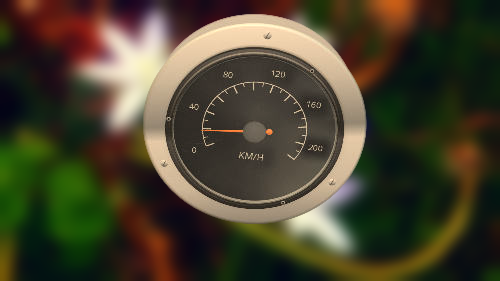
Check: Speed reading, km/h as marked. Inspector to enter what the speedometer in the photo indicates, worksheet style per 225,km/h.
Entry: 20,km/h
